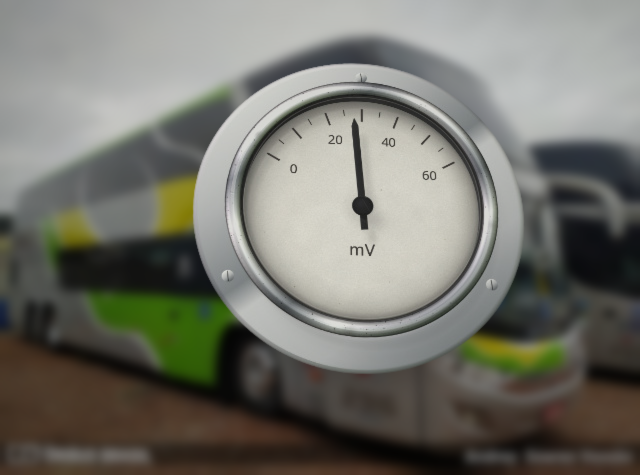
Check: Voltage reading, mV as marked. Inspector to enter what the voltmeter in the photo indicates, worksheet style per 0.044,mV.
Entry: 27.5,mV
